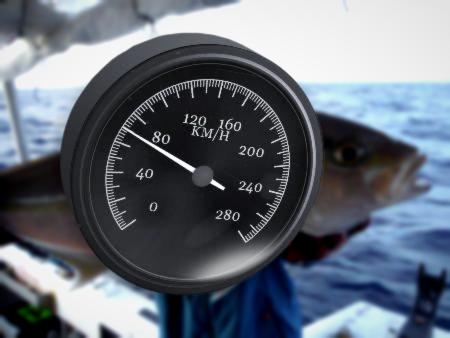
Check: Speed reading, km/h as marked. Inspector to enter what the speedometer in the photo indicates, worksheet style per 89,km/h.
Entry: 70,km/h
